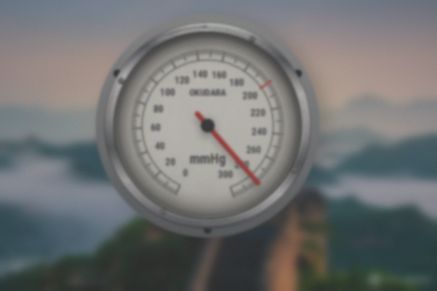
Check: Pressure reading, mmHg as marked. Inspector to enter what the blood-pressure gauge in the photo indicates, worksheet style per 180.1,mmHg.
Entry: 280,mmHg
